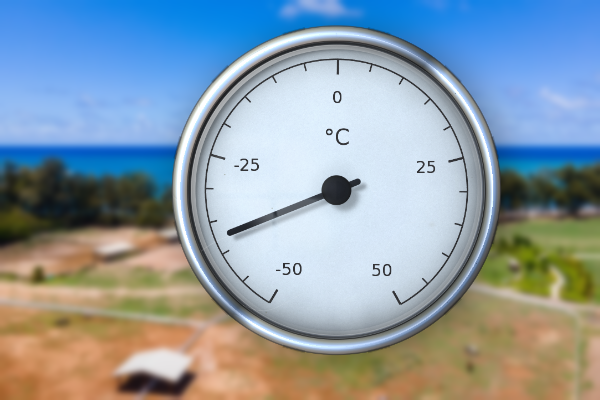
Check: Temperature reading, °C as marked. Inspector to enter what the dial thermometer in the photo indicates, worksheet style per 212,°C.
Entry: -37.5,°C
